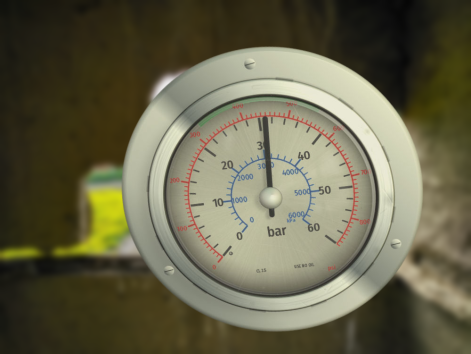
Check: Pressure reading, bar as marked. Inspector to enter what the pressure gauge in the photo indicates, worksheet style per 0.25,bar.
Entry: 31,bar
